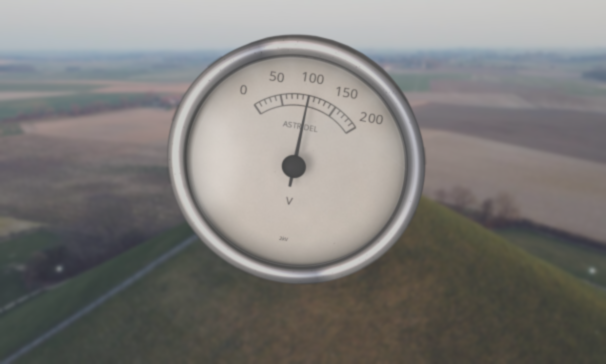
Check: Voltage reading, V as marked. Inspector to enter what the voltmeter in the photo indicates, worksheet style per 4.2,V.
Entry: 100,V
